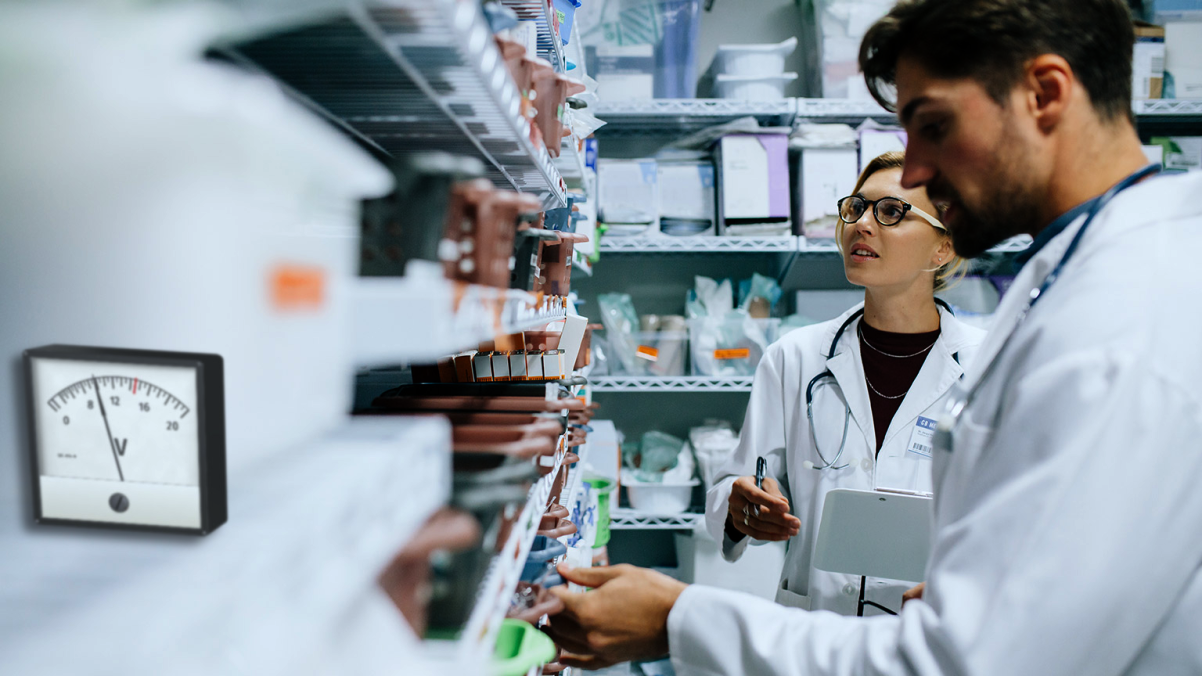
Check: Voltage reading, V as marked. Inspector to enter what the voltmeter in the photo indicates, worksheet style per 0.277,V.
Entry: 10,V
